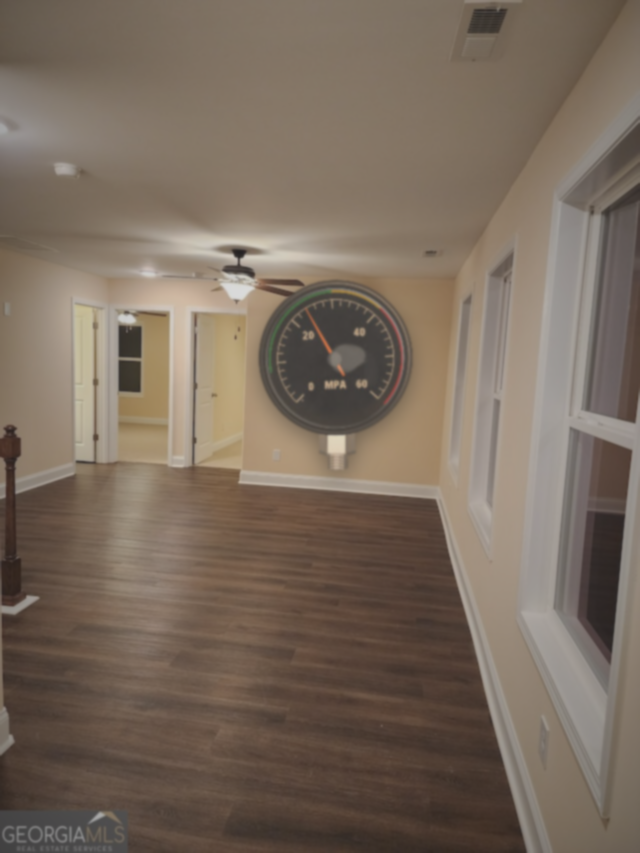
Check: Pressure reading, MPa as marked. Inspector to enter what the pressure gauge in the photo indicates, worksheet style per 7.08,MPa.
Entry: 24,MPa
